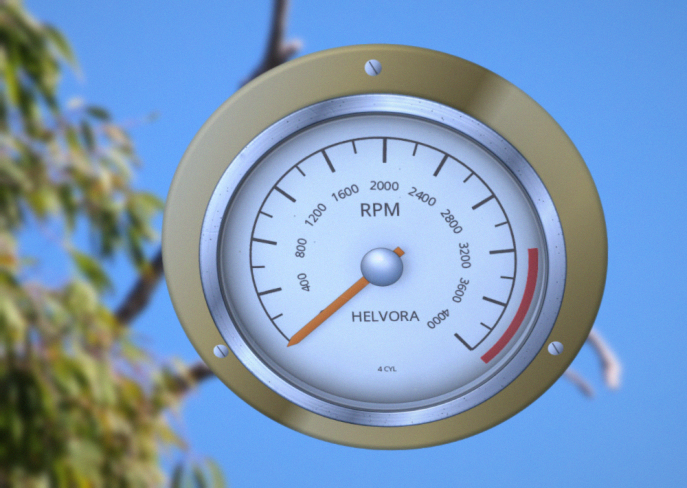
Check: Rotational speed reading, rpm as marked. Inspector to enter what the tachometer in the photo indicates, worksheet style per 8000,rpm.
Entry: 0,rpm
